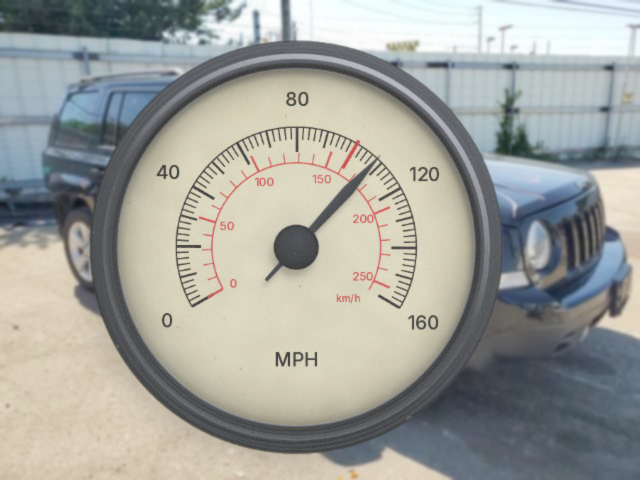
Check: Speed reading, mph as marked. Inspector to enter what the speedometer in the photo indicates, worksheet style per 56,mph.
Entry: 108,mph
